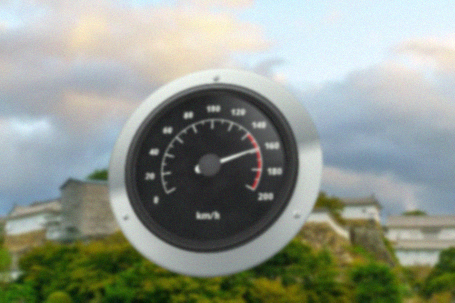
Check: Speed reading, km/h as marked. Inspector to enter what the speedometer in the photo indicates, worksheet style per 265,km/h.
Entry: 160,km/h
